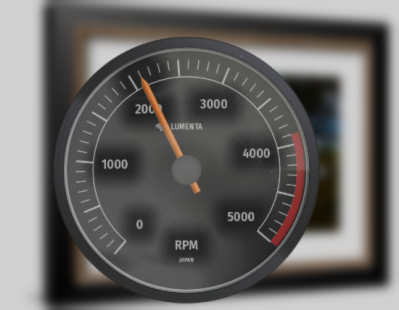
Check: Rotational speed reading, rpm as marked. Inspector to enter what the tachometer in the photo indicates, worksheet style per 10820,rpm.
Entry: 2100,rpm
